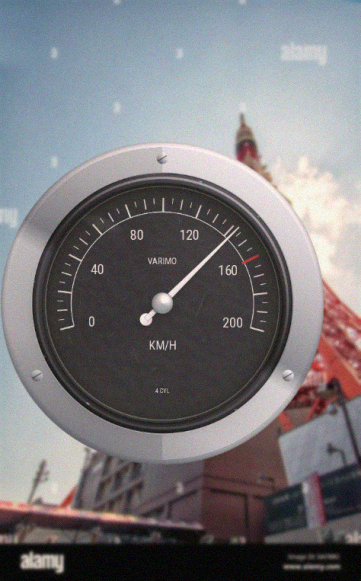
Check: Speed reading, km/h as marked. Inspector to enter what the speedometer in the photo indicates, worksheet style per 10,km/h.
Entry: 142.5,km/h
